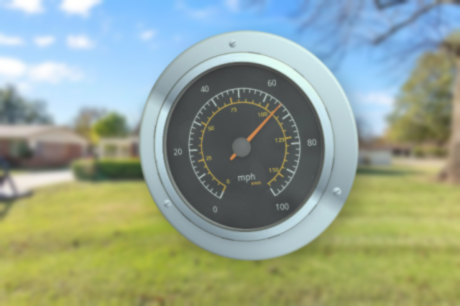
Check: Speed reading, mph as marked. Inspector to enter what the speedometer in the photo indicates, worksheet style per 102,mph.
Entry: 66,mph
